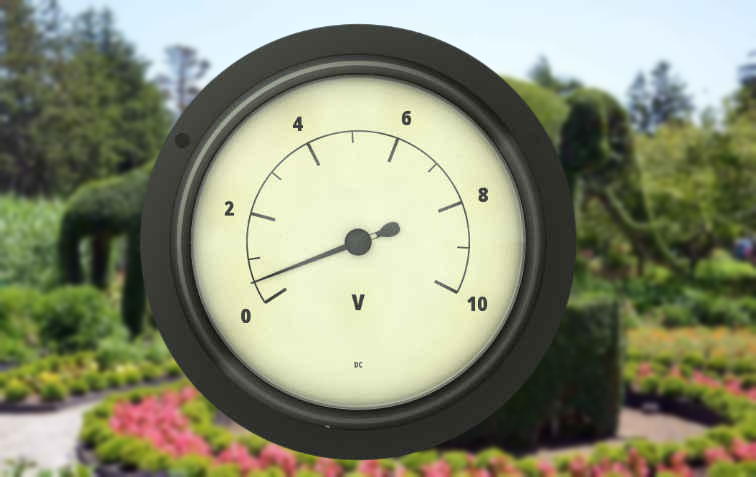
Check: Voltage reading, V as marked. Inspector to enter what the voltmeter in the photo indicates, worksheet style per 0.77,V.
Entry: 0.5,V
